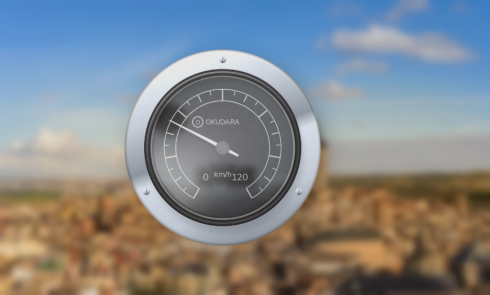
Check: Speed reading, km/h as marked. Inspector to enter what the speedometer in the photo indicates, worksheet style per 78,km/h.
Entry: 35,km/h
